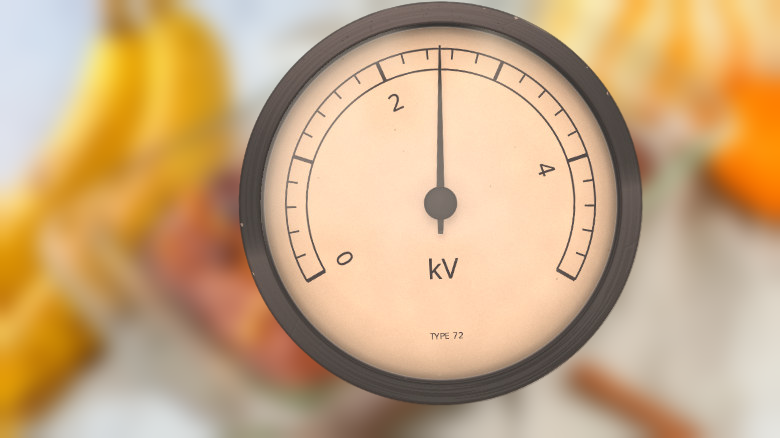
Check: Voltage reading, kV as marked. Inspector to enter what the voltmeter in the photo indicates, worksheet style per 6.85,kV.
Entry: 2.5,kV
